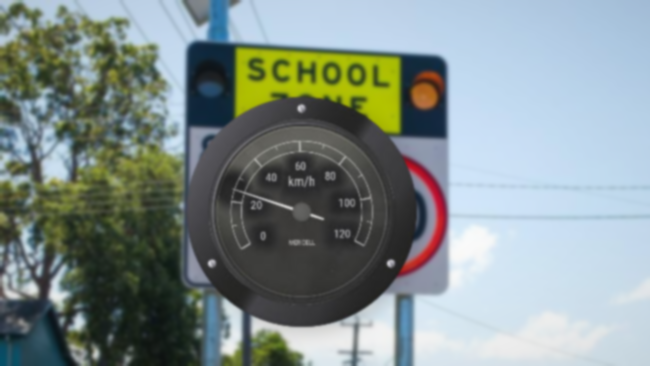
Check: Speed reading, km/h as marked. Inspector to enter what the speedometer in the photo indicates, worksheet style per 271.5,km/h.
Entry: 25,km/h
